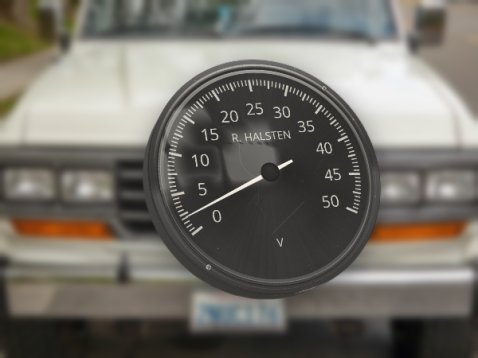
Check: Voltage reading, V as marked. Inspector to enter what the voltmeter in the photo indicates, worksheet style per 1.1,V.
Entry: 2,V
